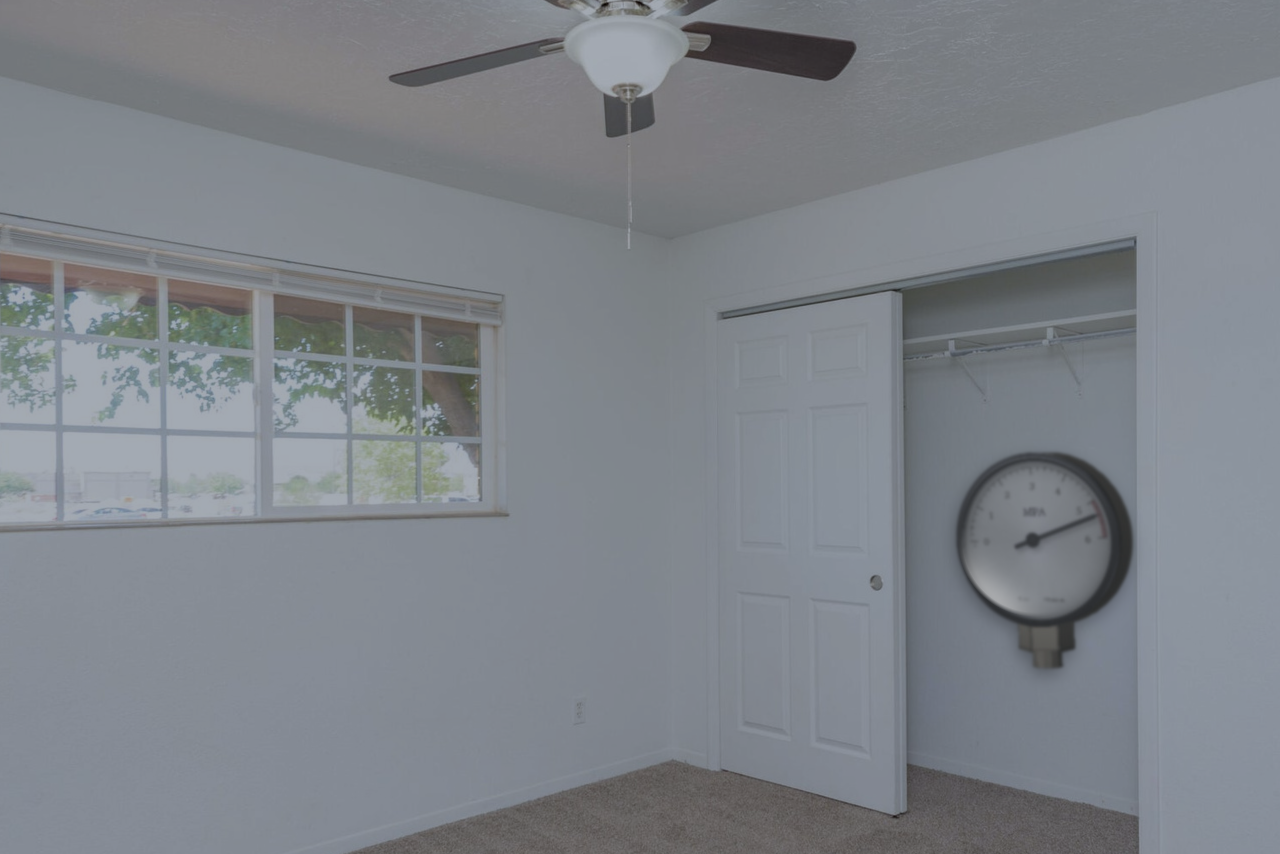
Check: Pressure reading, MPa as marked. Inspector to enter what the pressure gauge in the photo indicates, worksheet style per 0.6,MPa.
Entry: 5.4,MPa
